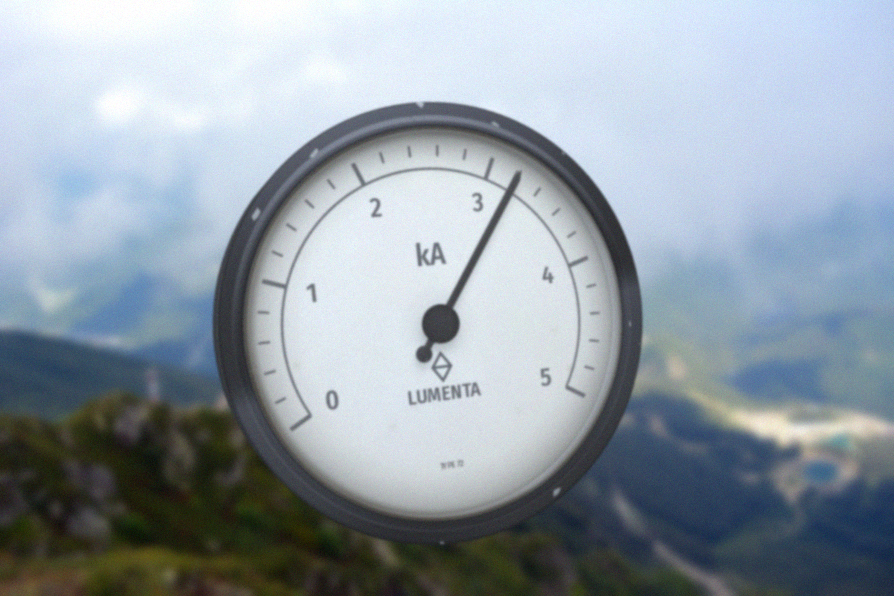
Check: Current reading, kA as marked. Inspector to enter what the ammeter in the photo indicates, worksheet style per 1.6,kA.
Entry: 3.2,kA
